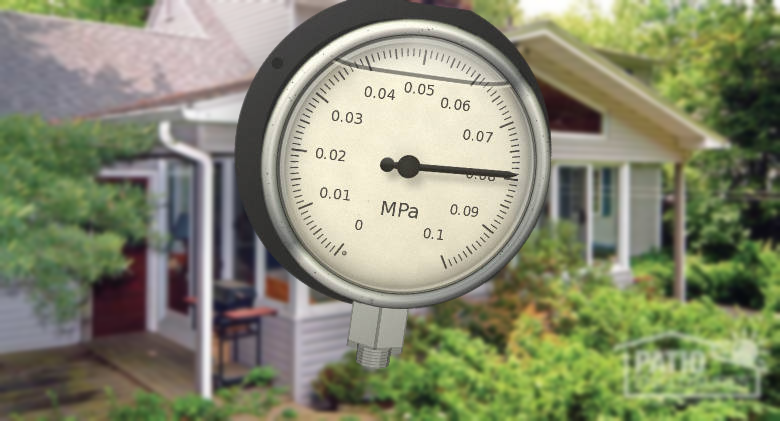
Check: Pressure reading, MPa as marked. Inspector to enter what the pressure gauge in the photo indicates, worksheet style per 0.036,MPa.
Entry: 0.079,MPa
